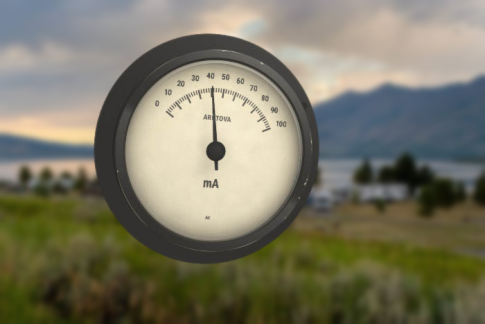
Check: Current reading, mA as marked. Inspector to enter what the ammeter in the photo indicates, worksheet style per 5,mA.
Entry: 40,mA
